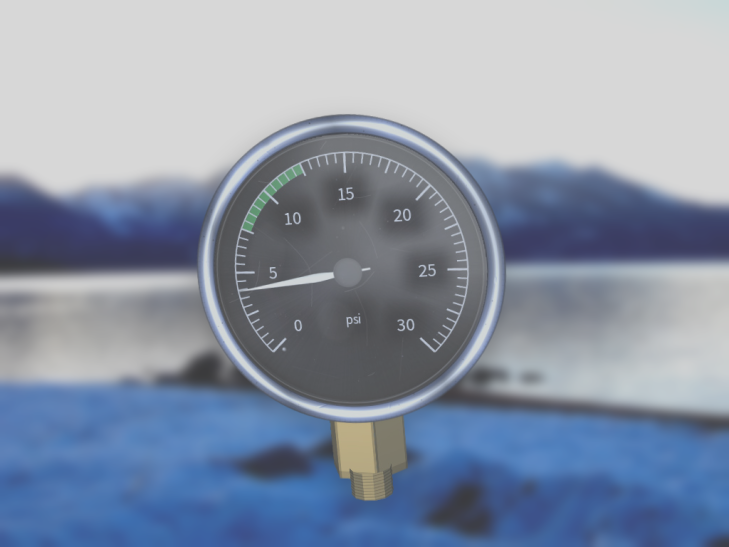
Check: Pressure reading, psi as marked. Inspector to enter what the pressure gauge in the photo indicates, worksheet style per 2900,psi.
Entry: 4,psi
